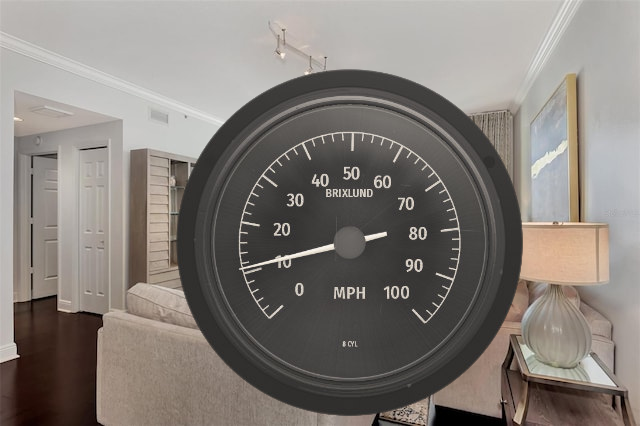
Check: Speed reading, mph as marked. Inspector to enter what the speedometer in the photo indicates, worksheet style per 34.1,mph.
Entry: 11,mph
